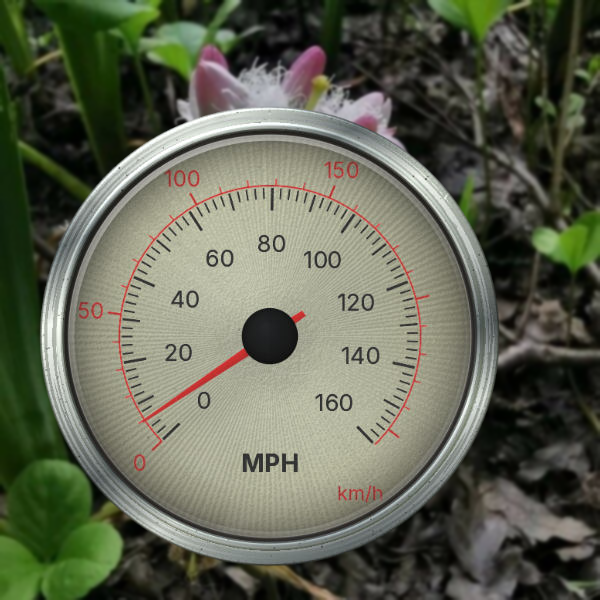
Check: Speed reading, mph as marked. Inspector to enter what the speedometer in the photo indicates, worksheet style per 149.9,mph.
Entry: 6,mph
